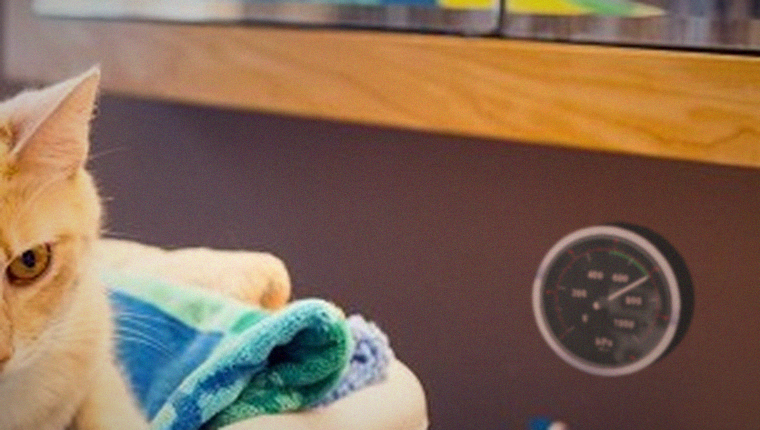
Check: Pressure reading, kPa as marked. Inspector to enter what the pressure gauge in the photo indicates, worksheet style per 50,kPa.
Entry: 700,kPa
